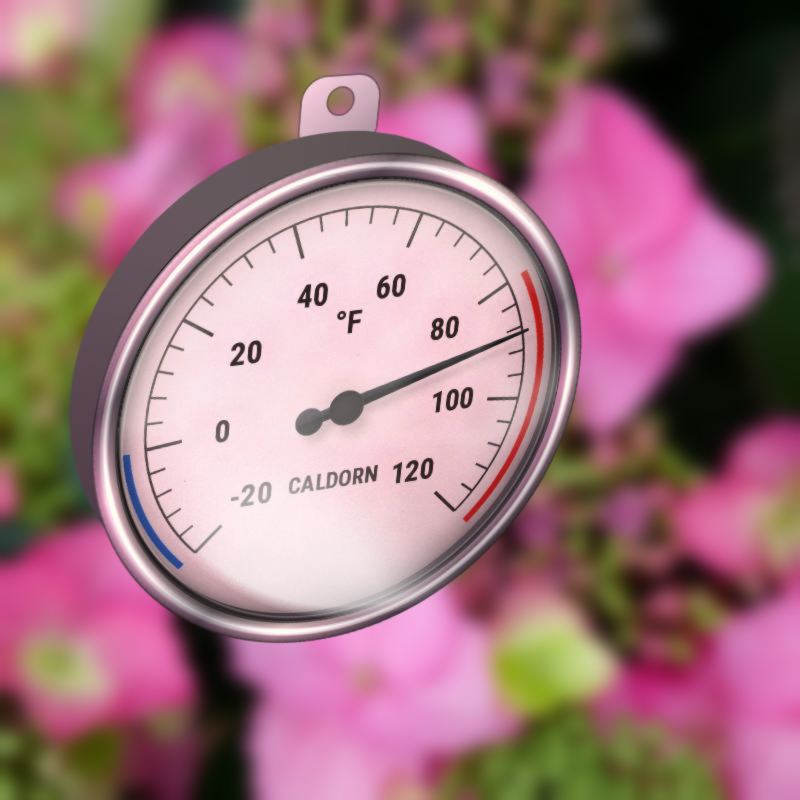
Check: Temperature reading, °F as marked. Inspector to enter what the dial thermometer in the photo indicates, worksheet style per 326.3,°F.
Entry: 88,°F
